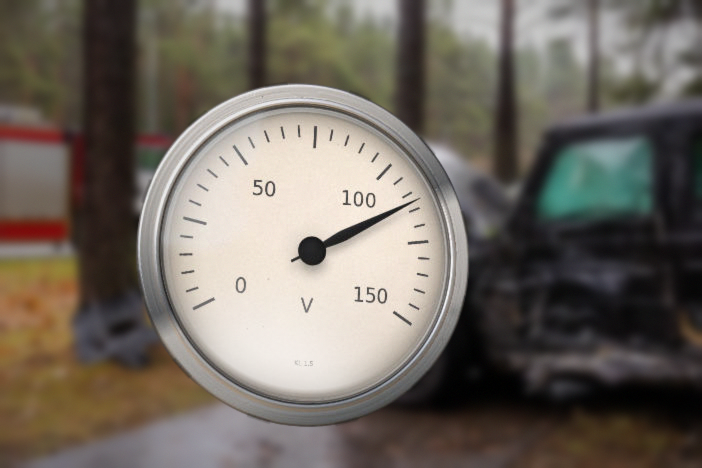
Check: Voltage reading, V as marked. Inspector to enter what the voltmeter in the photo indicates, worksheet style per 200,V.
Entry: 112.5,V
